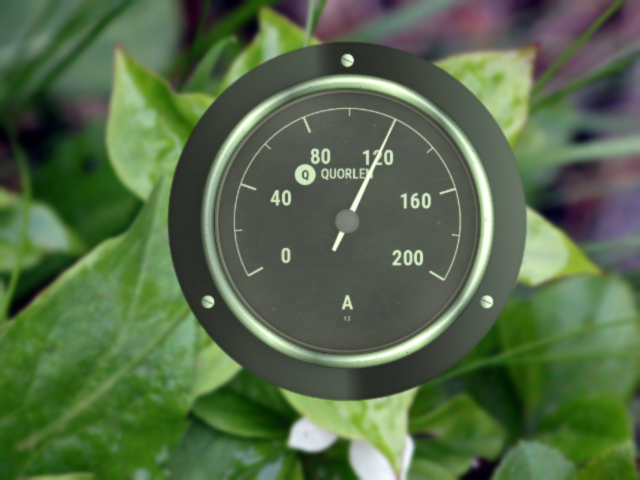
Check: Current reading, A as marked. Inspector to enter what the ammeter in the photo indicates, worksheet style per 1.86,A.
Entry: 120,A
